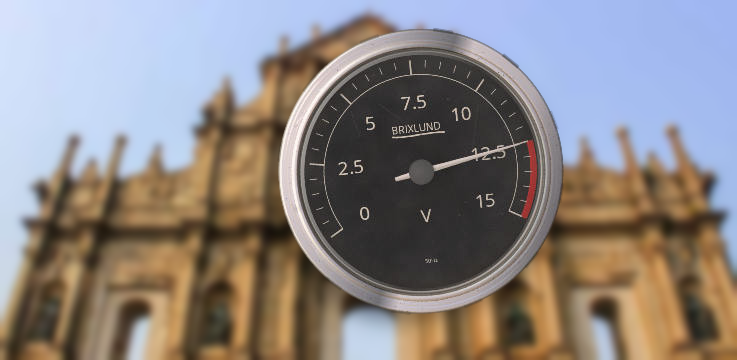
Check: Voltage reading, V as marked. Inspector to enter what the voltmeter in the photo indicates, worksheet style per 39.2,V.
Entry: 12.5,V
